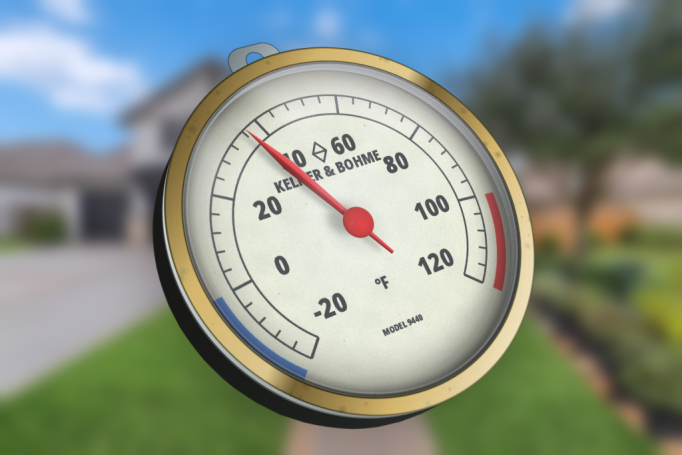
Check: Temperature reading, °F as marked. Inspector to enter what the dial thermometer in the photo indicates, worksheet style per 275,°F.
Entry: 36,°F
